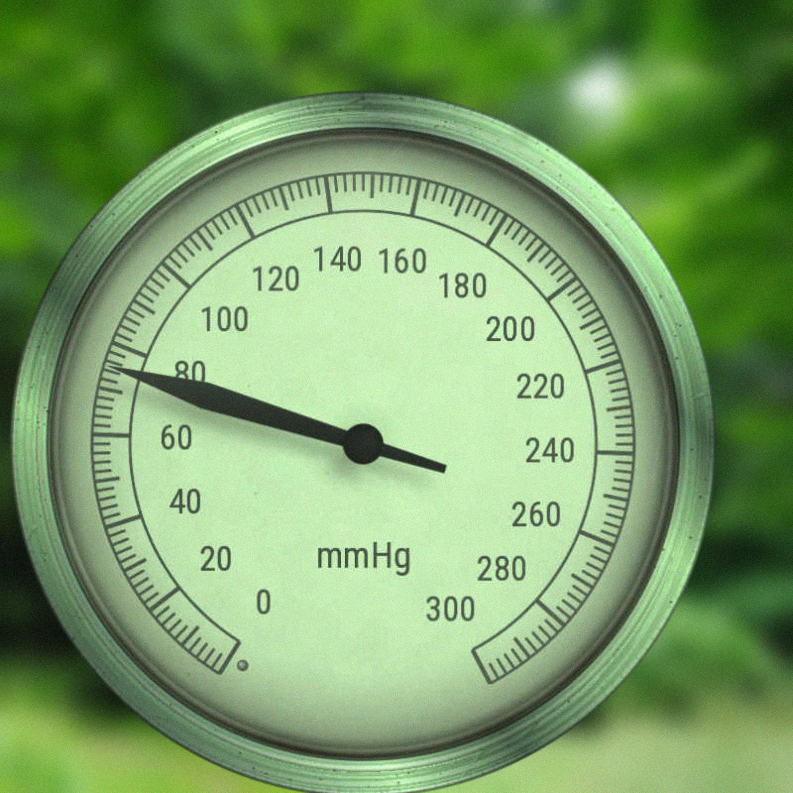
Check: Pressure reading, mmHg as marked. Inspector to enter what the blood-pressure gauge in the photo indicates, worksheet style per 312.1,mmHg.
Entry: 75,mmHg
